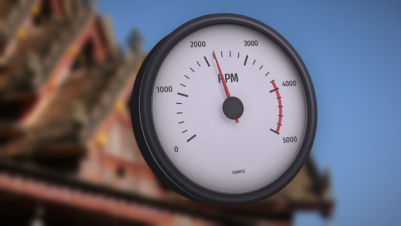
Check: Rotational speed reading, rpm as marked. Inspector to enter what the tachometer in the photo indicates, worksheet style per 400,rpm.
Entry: 2200,rpm
